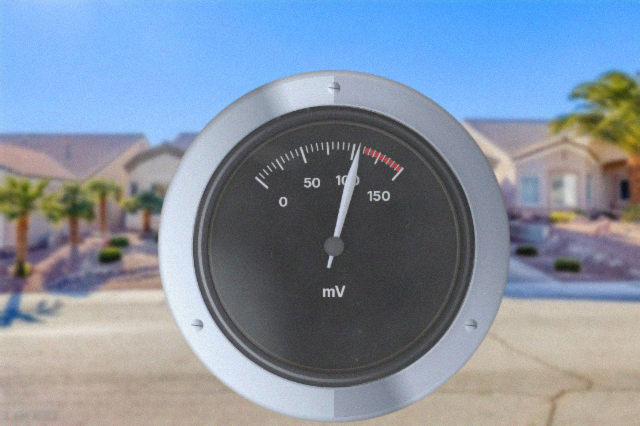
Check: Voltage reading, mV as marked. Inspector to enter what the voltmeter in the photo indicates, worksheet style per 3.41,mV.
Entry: 105,mV
